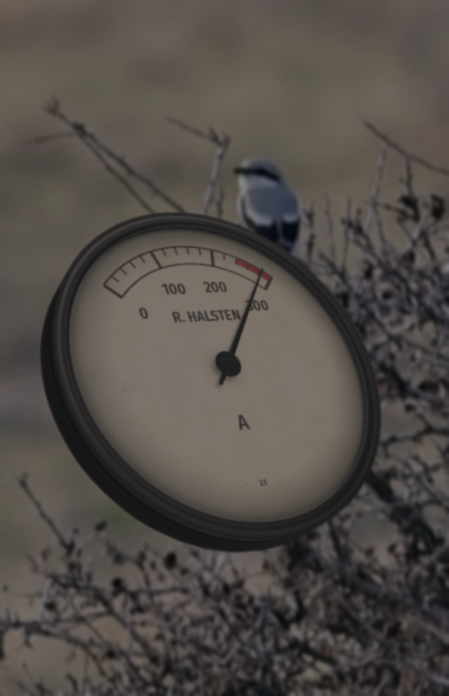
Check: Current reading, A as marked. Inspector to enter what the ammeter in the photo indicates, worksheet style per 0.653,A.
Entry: 280,A
